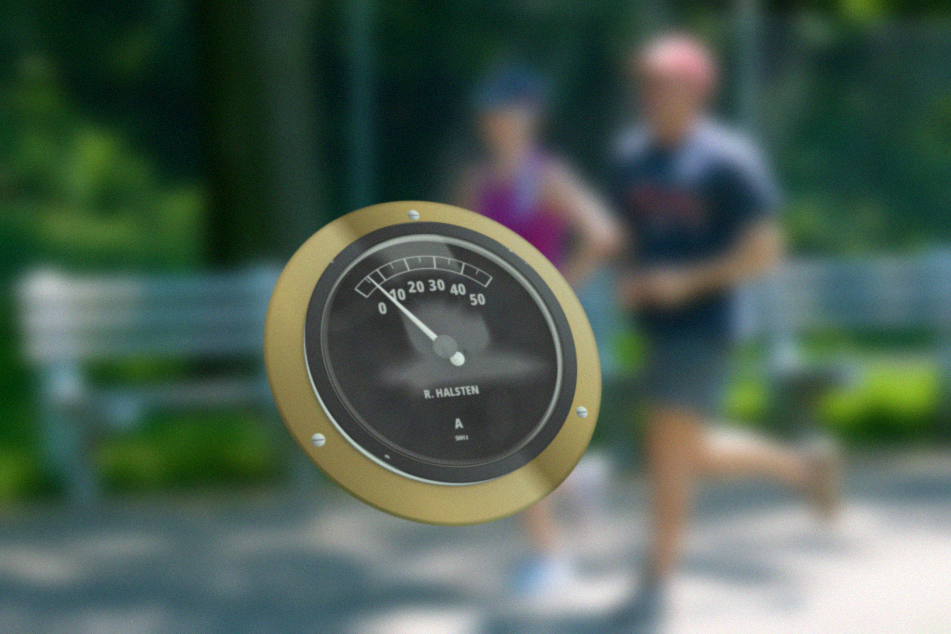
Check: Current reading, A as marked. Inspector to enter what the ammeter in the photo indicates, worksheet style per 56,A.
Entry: 5,A
